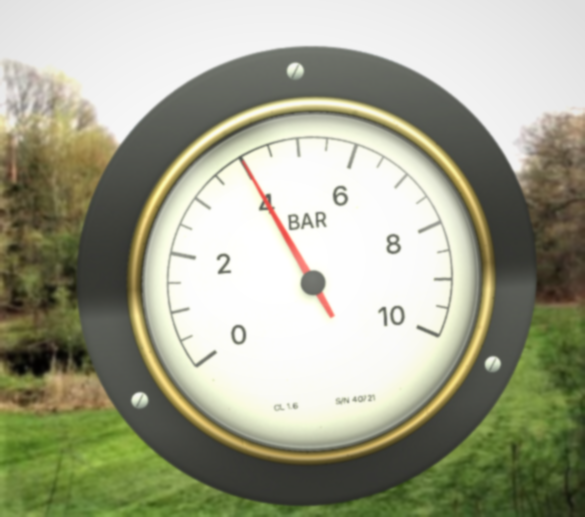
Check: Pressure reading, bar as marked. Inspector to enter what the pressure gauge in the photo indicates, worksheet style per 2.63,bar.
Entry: 4,bar
